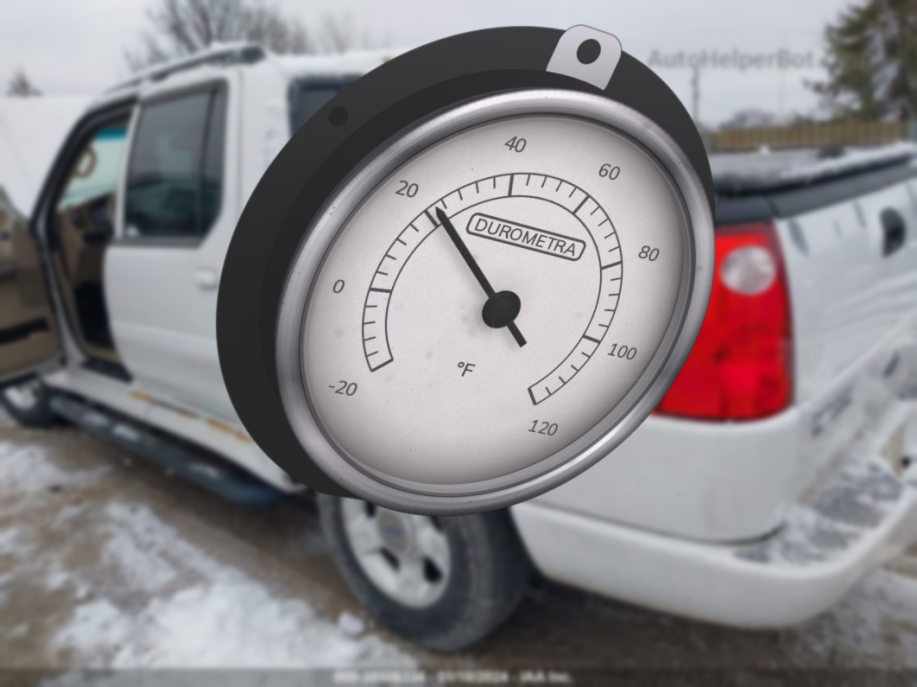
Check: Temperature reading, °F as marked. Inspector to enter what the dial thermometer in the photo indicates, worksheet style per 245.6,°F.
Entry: 22,°F
